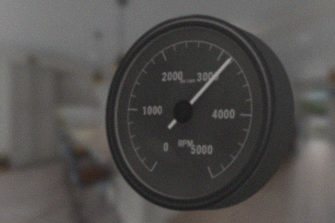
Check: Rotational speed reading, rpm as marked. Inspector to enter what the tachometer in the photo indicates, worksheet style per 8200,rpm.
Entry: 3200,rpm
